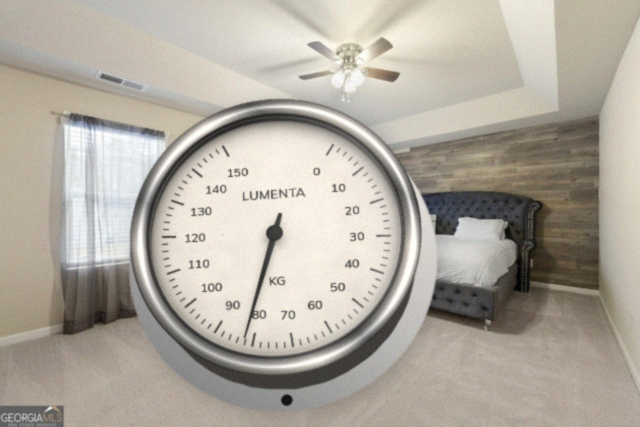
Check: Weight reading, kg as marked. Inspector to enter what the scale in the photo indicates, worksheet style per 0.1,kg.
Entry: 82,kg
